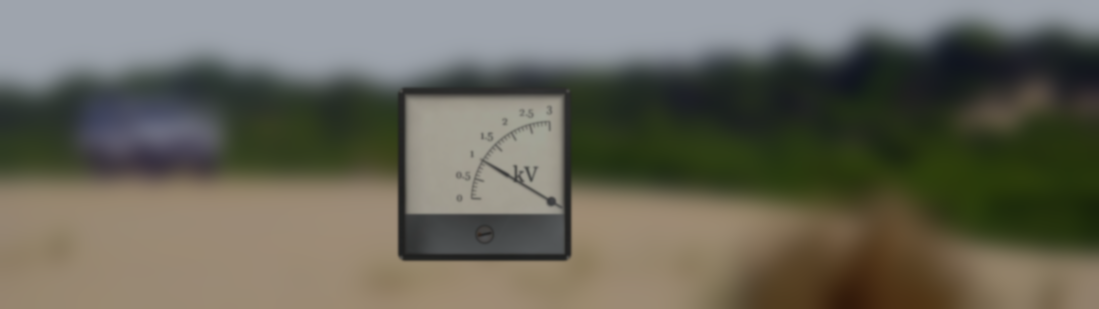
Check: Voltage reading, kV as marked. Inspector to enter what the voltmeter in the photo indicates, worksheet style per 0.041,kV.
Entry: 1,kV
